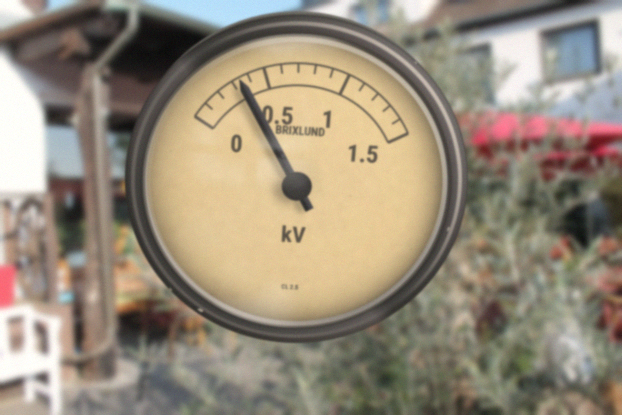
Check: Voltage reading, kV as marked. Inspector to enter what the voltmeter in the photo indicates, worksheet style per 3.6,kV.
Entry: 0.35,kV
